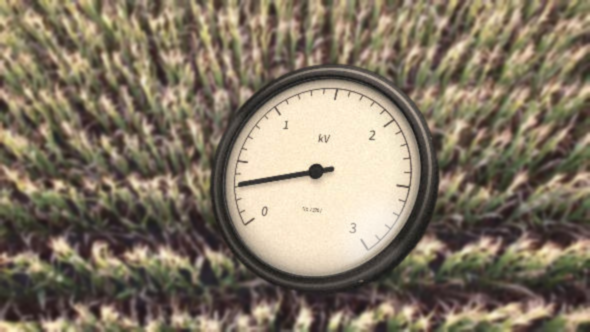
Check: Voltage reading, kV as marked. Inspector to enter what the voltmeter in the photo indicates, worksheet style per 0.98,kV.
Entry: 0.3,kV
